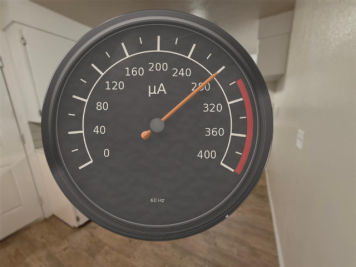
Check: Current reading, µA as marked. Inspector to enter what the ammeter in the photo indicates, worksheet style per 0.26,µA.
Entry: 280,µA
